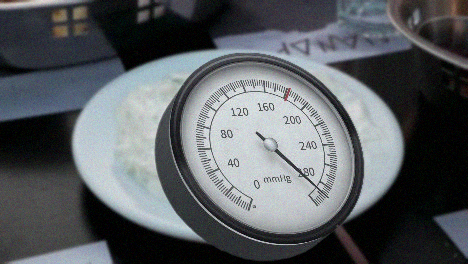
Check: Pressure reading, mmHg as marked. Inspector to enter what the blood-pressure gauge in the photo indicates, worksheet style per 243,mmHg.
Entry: 290,mmHg
